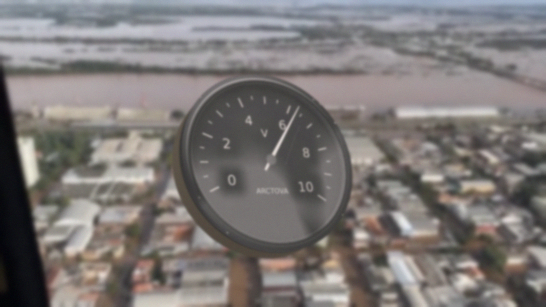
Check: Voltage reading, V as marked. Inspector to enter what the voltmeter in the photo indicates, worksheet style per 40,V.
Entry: 6.25,V
